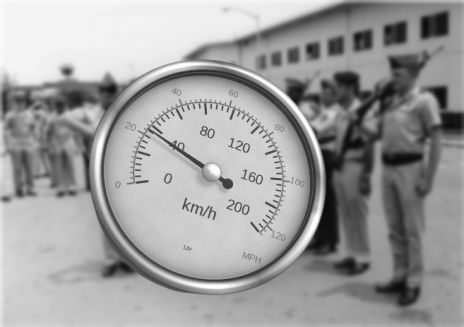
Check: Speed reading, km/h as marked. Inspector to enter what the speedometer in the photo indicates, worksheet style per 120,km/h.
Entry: 36,km/h
